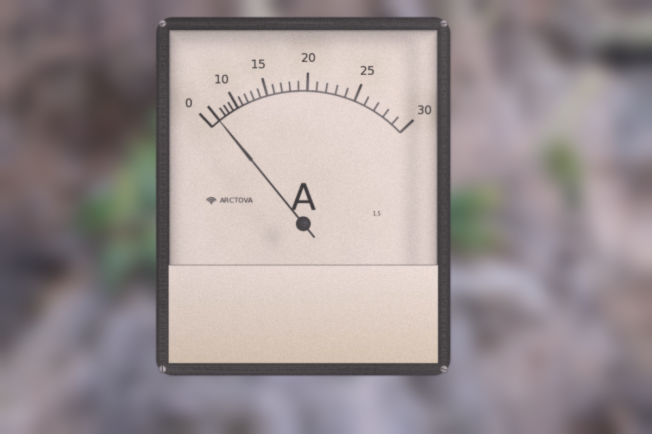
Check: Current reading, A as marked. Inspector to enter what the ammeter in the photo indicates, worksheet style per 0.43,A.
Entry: 5,A
